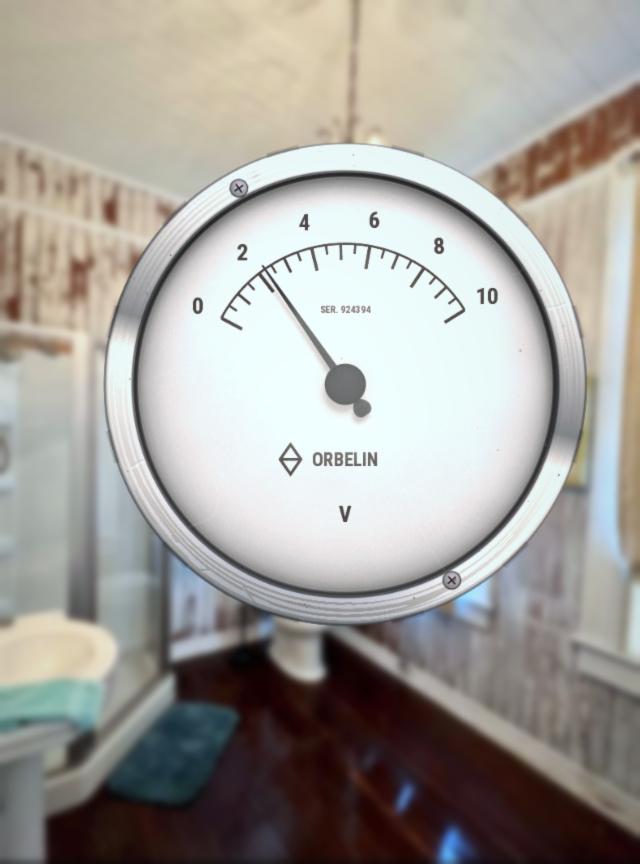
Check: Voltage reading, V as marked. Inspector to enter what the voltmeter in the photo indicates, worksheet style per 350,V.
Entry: 2.25,V
